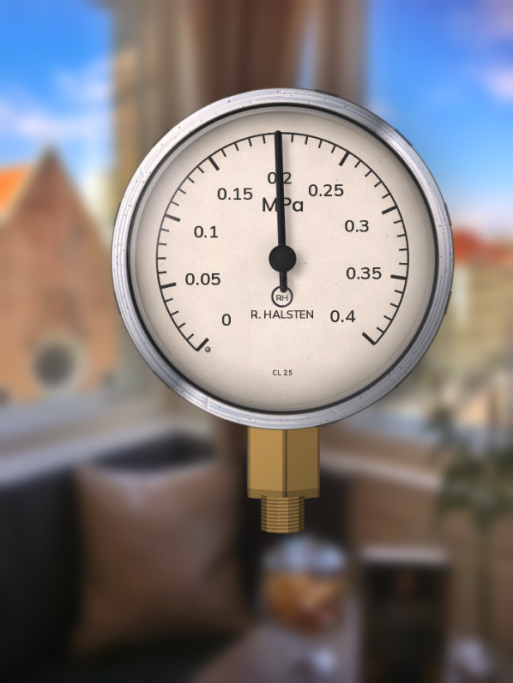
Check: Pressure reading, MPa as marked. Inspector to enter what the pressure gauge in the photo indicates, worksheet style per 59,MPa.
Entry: 0.2,MPa
